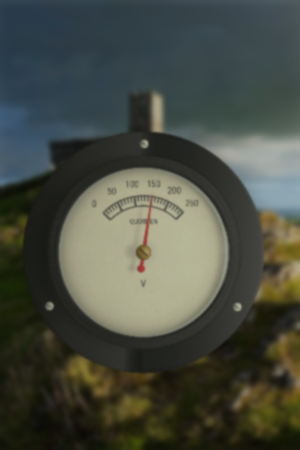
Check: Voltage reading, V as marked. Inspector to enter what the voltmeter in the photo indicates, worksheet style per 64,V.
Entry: 150,V
